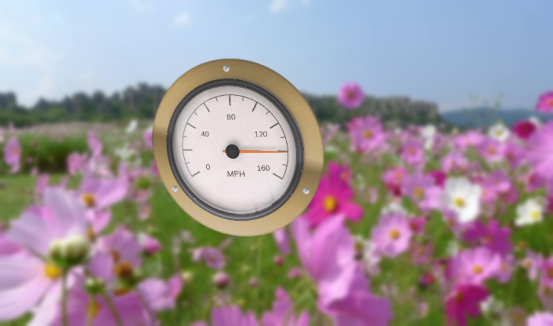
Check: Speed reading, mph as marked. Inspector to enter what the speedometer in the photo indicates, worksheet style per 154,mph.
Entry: 140,mph
